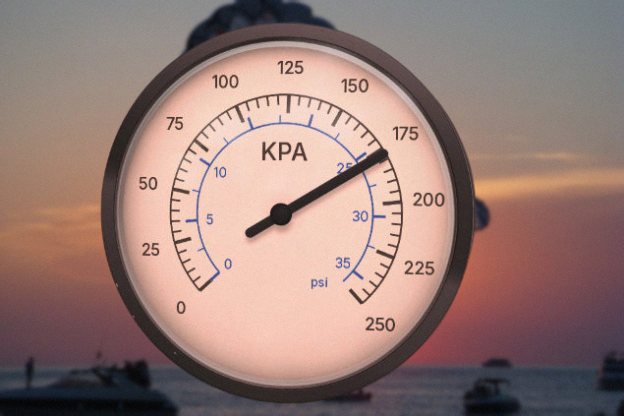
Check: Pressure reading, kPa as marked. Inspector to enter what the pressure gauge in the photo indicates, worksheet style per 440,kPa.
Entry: 177.5,kPa
